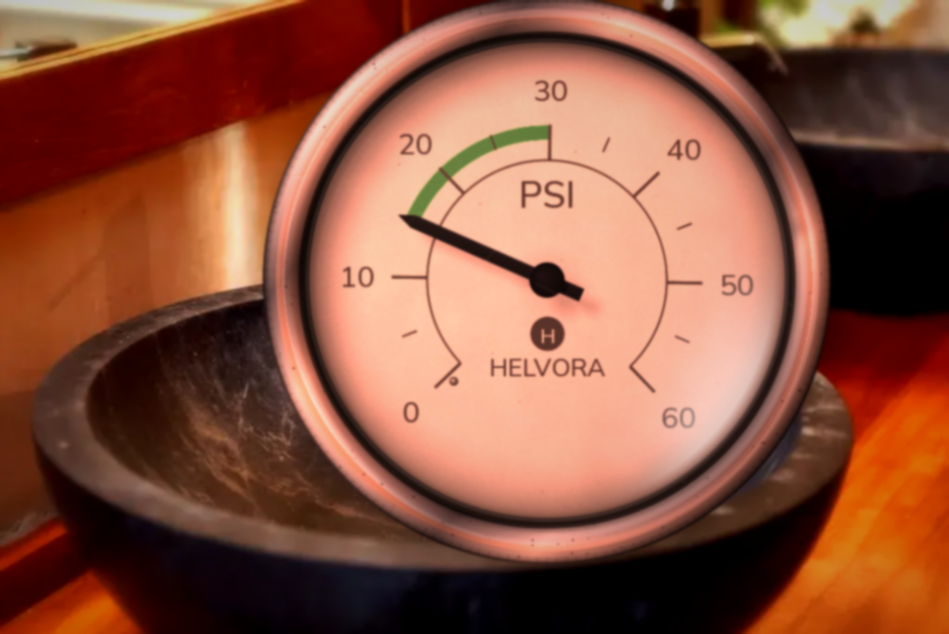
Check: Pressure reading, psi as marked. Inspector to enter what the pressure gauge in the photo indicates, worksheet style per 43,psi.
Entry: 15,psi
